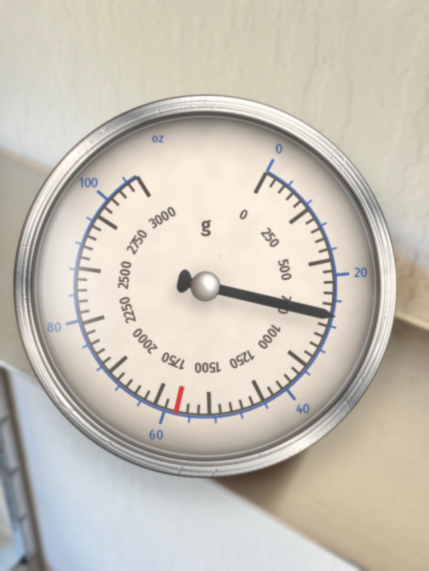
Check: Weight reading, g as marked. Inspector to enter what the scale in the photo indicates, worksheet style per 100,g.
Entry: 750,g
